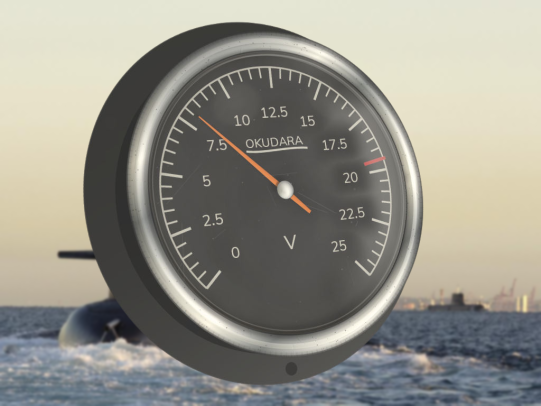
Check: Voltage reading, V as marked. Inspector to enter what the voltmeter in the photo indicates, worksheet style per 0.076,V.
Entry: 8,V
